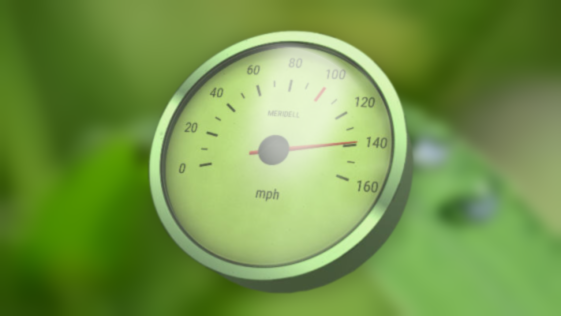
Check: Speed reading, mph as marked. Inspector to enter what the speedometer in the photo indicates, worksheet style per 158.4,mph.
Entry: 140,mph
